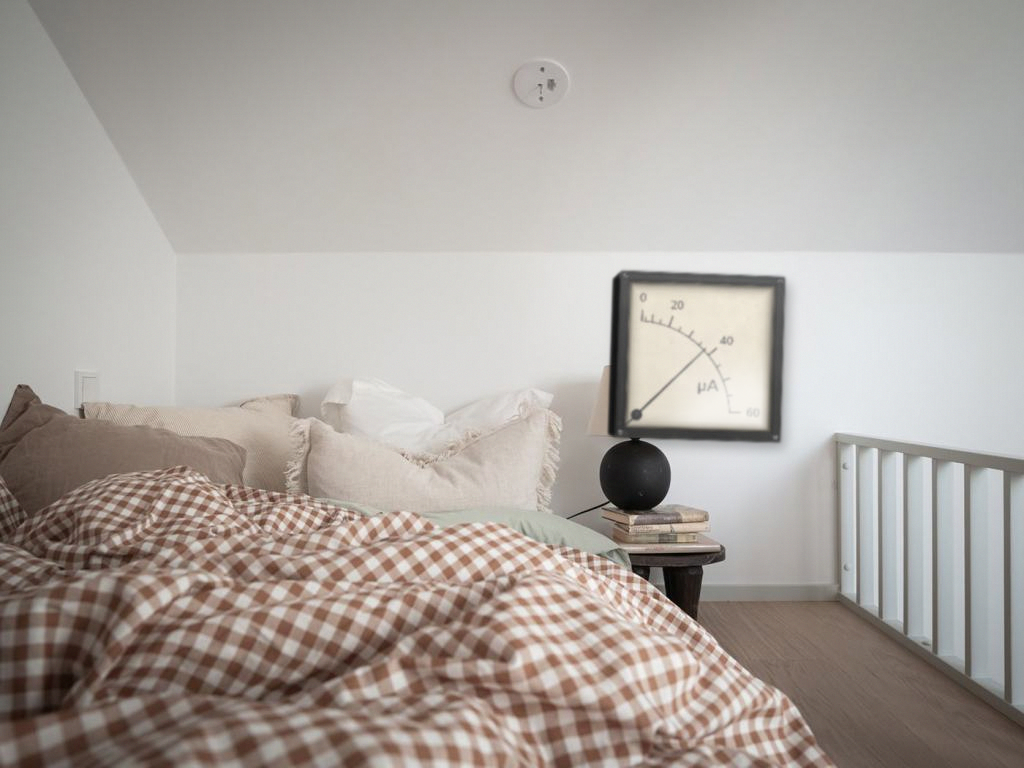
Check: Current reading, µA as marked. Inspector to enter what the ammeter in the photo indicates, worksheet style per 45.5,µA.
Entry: 37.5,µA
